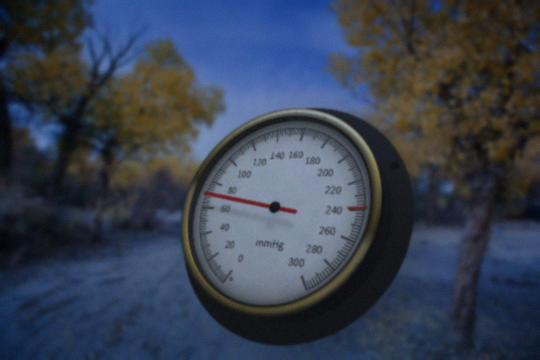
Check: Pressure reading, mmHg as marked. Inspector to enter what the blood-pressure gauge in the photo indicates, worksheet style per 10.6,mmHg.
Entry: 70,mmHg
